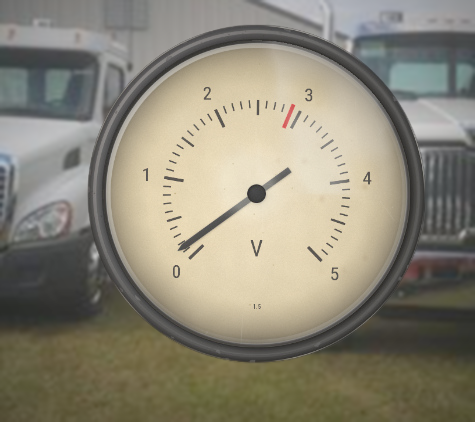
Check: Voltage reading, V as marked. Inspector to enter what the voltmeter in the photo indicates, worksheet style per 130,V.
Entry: 0.15,V
